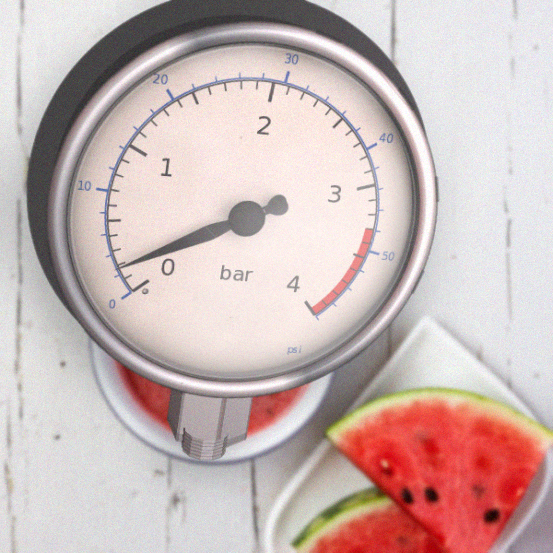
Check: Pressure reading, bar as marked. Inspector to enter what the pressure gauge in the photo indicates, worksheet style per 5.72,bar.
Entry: 0.2,bar
